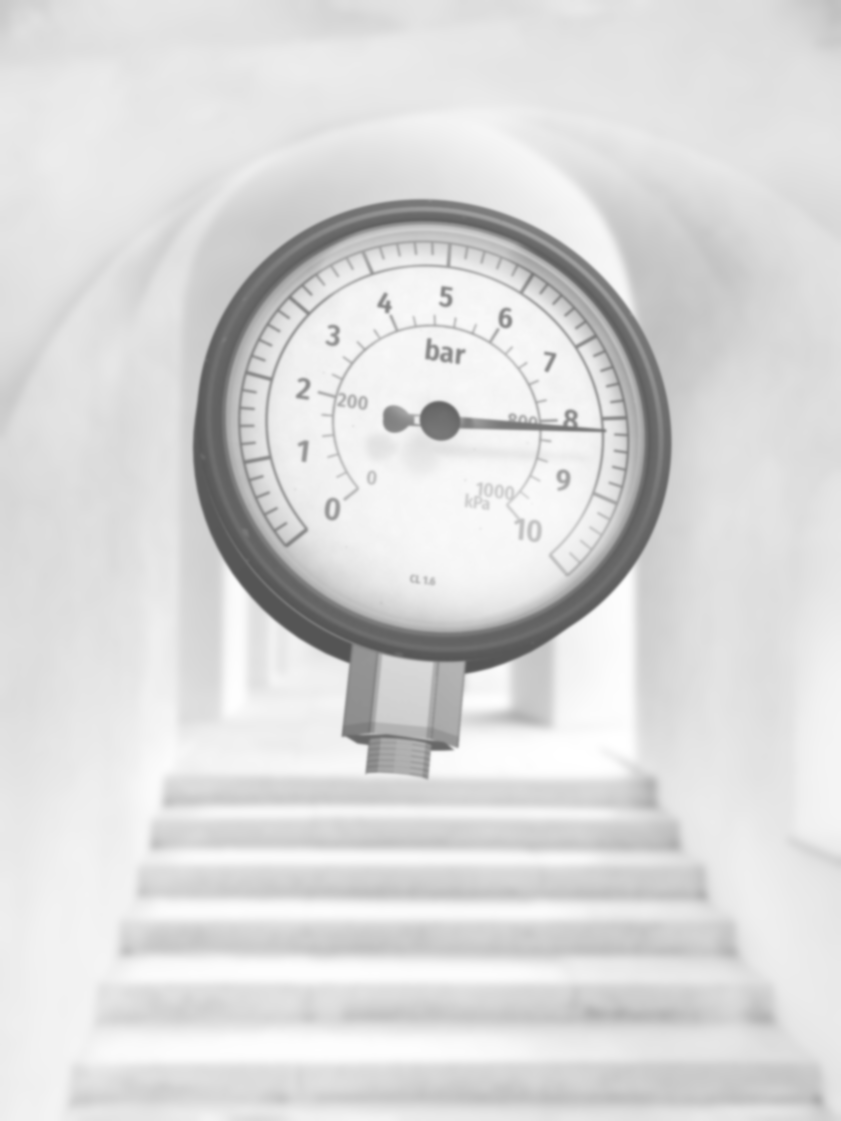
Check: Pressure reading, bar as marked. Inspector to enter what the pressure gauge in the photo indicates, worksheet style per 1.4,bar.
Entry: 8.2,bar
